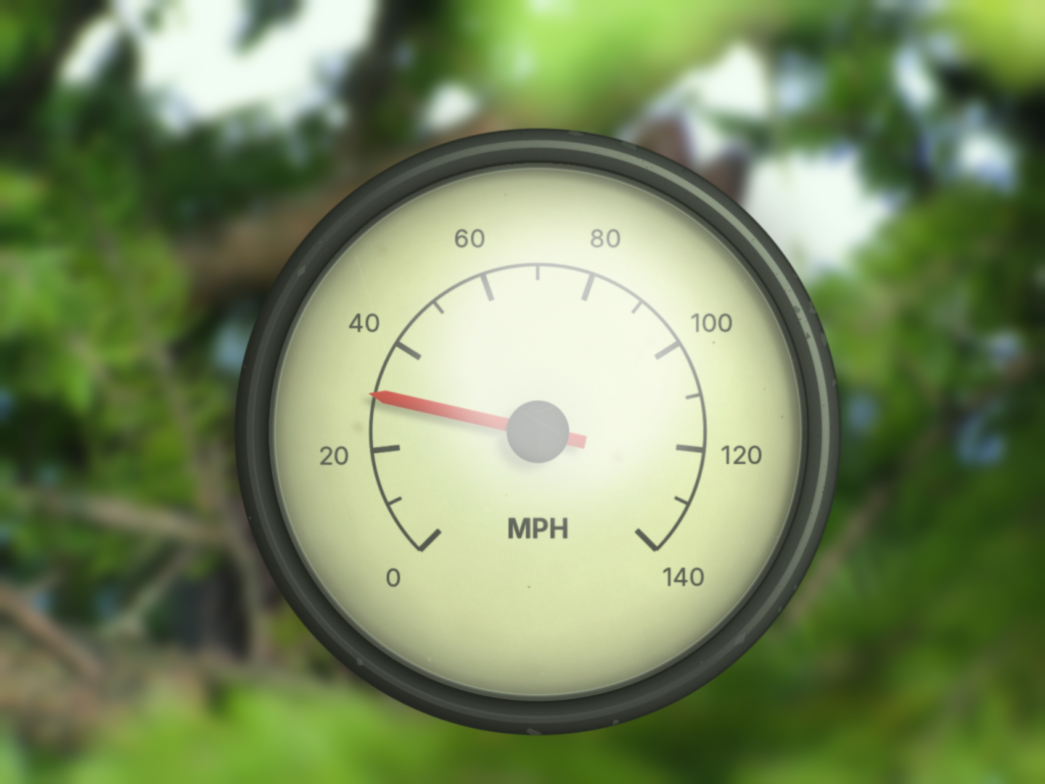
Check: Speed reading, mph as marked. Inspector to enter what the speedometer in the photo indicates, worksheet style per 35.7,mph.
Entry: 30,mph
